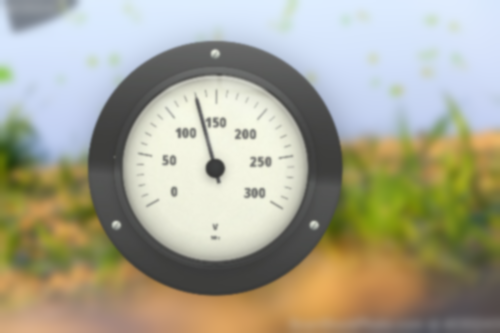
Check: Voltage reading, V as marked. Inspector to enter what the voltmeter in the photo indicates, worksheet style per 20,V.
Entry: 130,V
